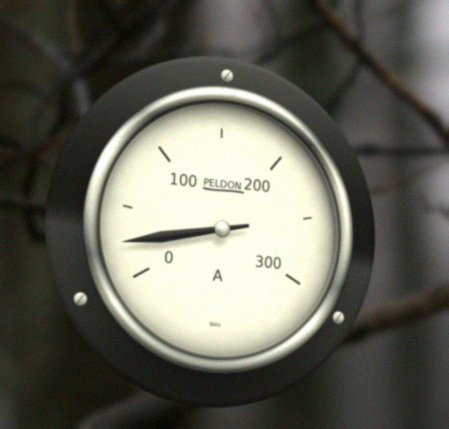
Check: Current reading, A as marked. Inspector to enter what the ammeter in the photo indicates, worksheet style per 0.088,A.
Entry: 25,A
